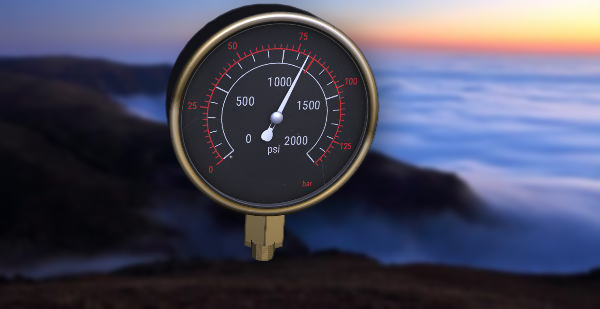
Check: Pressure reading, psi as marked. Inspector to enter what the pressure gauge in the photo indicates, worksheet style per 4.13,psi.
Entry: 1150,psi
